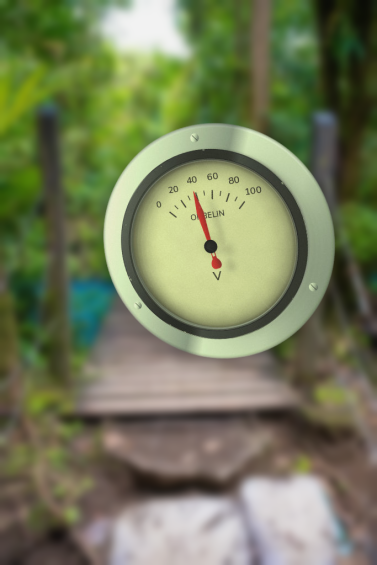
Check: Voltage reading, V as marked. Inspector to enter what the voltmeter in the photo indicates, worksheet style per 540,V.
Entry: 40,V
